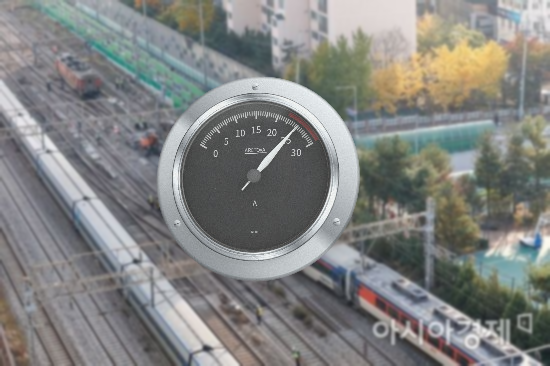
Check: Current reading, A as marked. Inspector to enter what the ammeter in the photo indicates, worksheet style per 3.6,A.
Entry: 25,A
